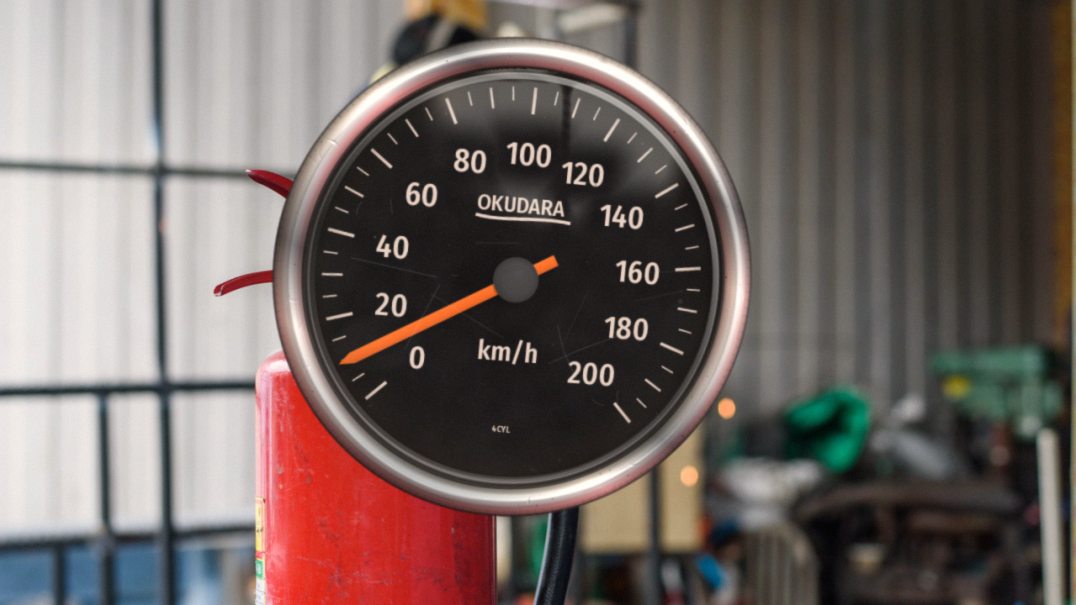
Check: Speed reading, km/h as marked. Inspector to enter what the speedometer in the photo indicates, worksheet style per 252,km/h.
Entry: 10,km/h
